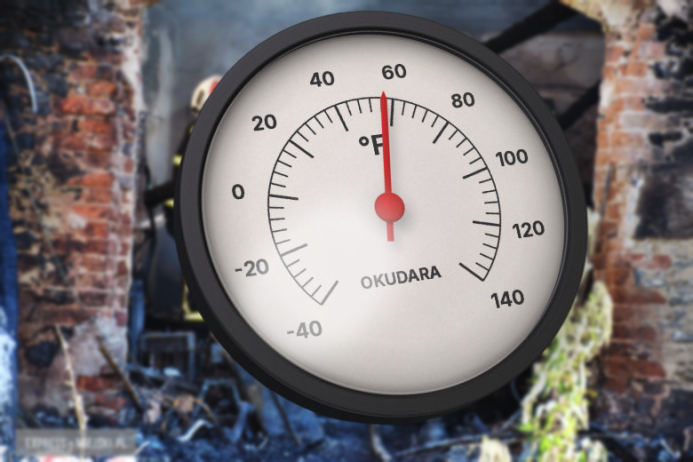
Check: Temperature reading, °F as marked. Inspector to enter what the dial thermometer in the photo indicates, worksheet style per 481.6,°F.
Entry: 56,°F
